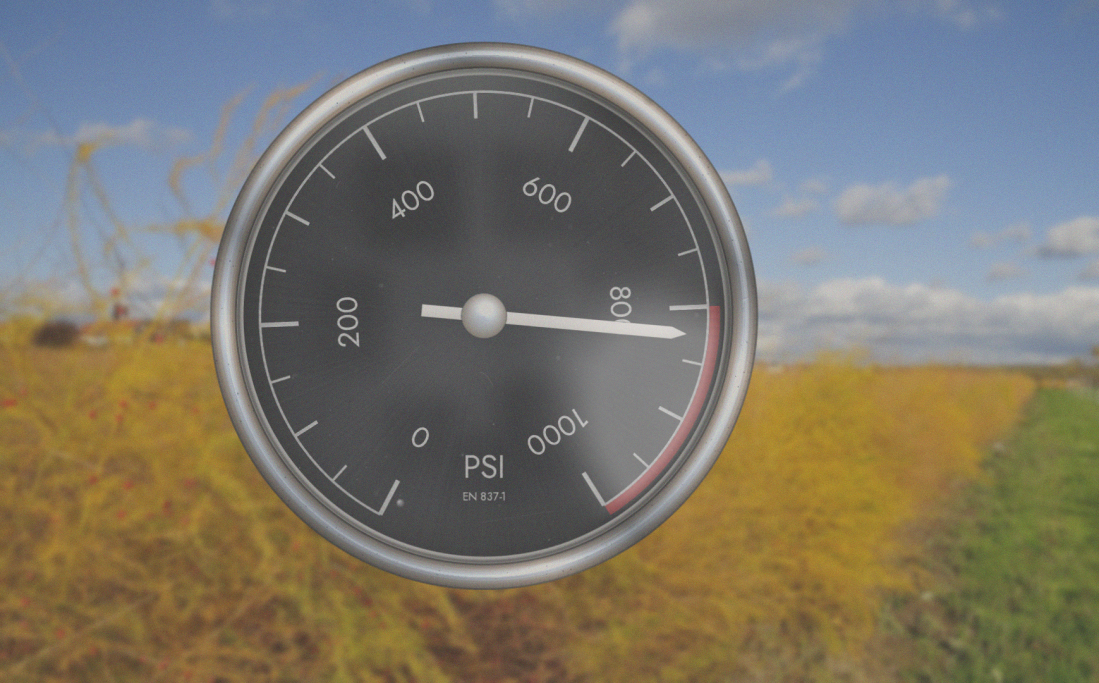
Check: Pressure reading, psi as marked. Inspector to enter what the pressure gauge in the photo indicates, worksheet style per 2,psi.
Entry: 825,psi
